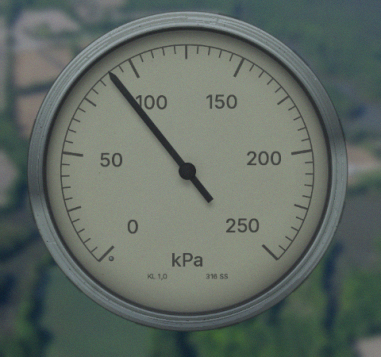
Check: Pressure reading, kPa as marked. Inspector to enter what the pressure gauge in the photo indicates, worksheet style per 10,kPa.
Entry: 90,kPa
